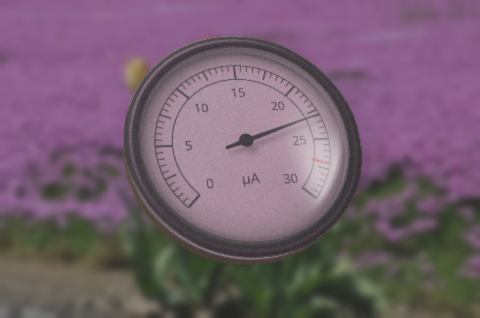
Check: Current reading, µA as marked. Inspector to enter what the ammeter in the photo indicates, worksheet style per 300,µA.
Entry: 23,µA
